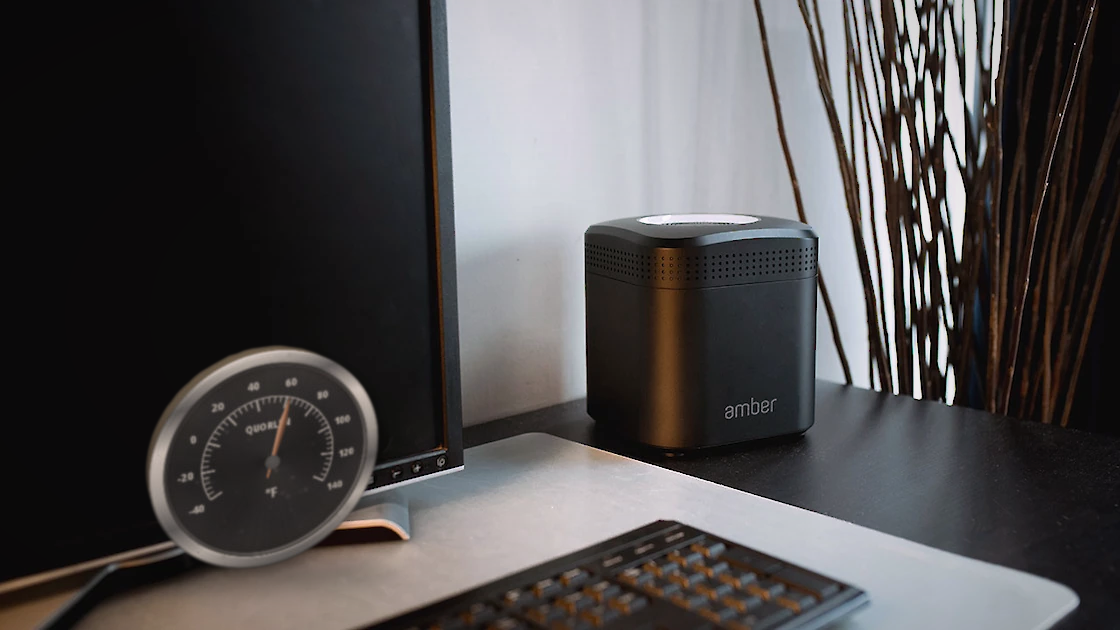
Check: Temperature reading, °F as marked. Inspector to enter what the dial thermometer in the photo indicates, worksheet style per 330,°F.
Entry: 60,°F
